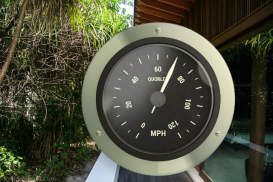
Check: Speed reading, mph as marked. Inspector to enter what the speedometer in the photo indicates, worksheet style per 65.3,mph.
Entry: 70,mph
